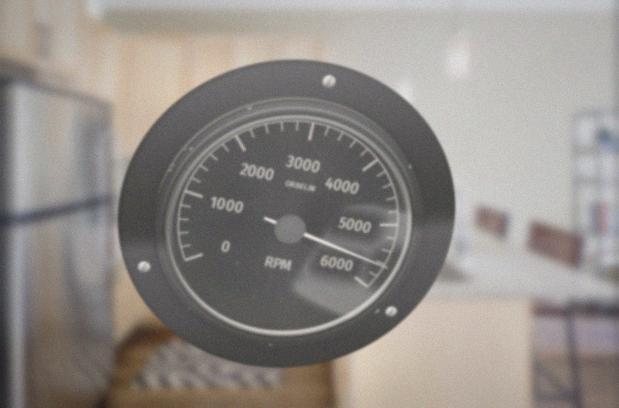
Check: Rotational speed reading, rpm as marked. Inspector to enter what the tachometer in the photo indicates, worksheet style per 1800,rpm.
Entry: 5600,rpm
